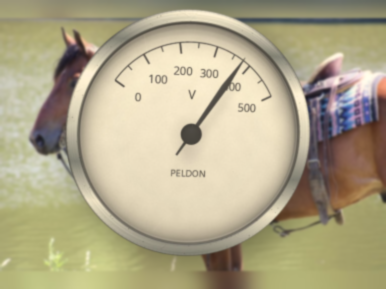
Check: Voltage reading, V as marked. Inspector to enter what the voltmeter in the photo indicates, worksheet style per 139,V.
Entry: 375,V
